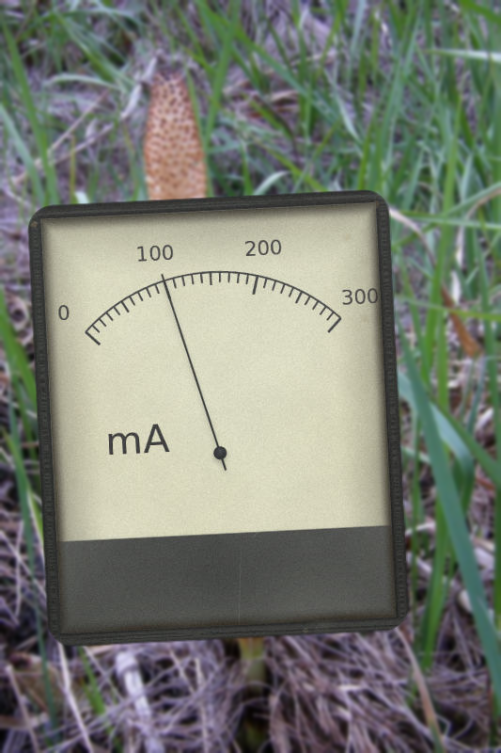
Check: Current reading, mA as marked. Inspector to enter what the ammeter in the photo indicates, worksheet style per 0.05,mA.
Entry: 100,mA
